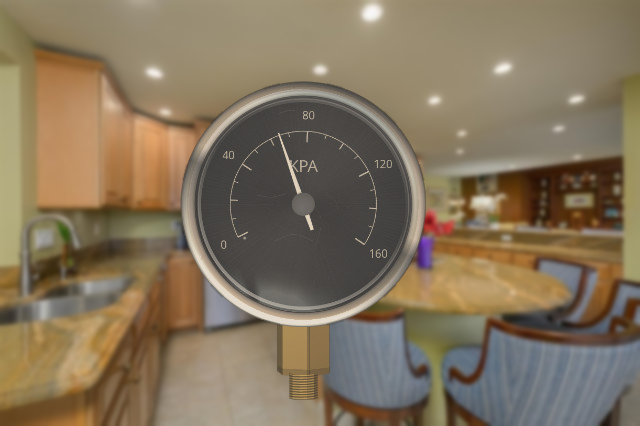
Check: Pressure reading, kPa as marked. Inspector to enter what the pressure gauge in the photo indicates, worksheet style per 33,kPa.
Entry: 65,kPa
